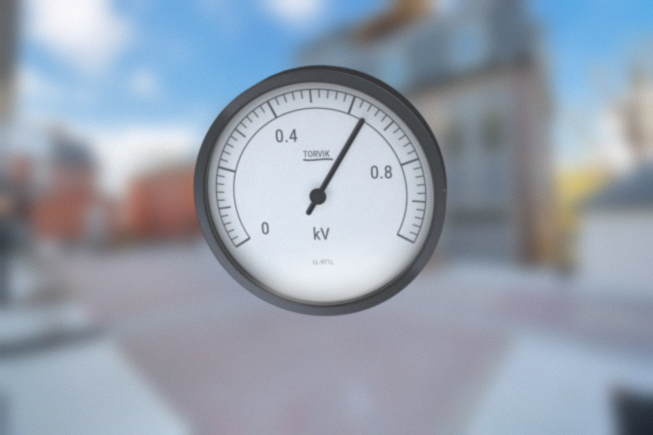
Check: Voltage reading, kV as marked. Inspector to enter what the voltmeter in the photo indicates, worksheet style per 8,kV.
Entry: 0.64,kV
